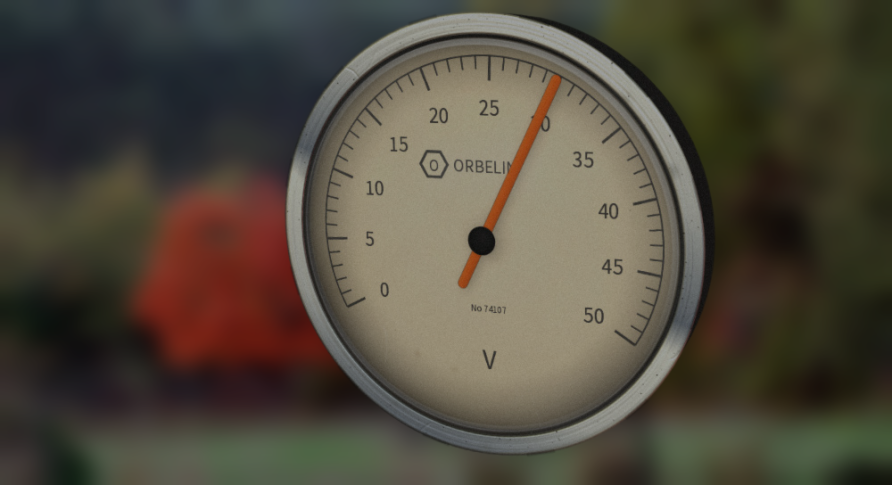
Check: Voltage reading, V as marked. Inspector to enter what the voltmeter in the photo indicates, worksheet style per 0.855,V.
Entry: 30,V
